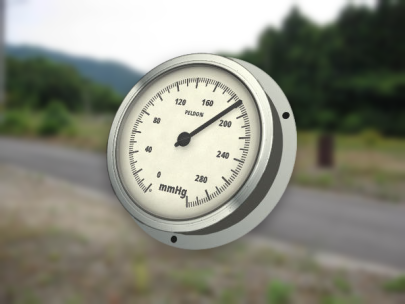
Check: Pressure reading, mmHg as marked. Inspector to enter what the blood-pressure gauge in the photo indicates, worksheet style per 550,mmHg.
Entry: 190,mmHg
